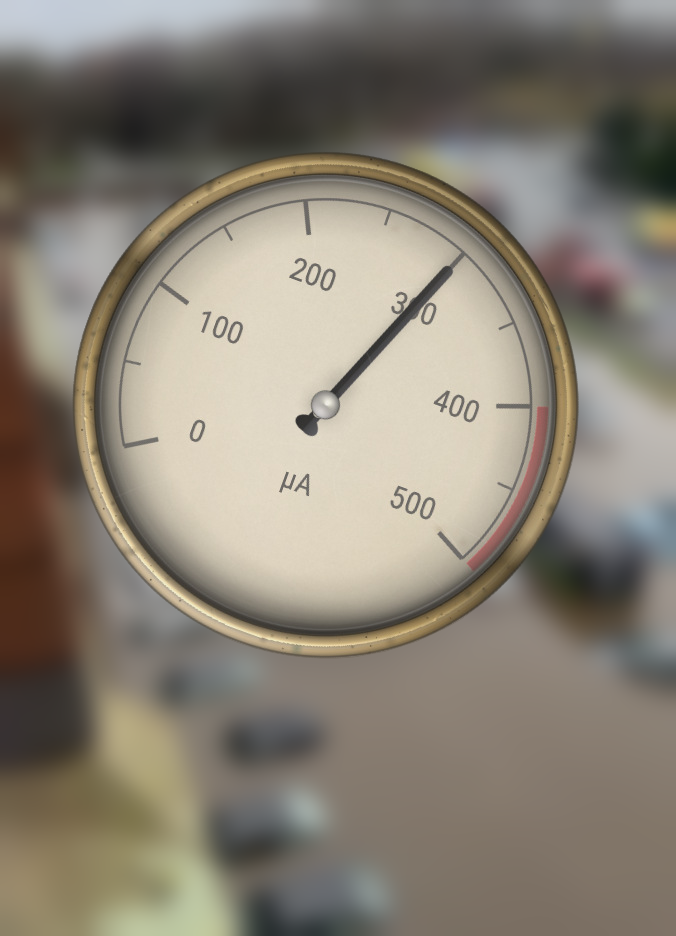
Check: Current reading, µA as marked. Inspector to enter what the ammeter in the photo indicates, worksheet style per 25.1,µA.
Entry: 300,µA
